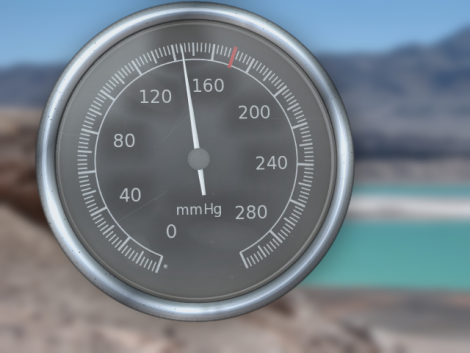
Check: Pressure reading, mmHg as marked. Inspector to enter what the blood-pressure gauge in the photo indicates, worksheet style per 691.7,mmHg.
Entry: 144,mmHg
